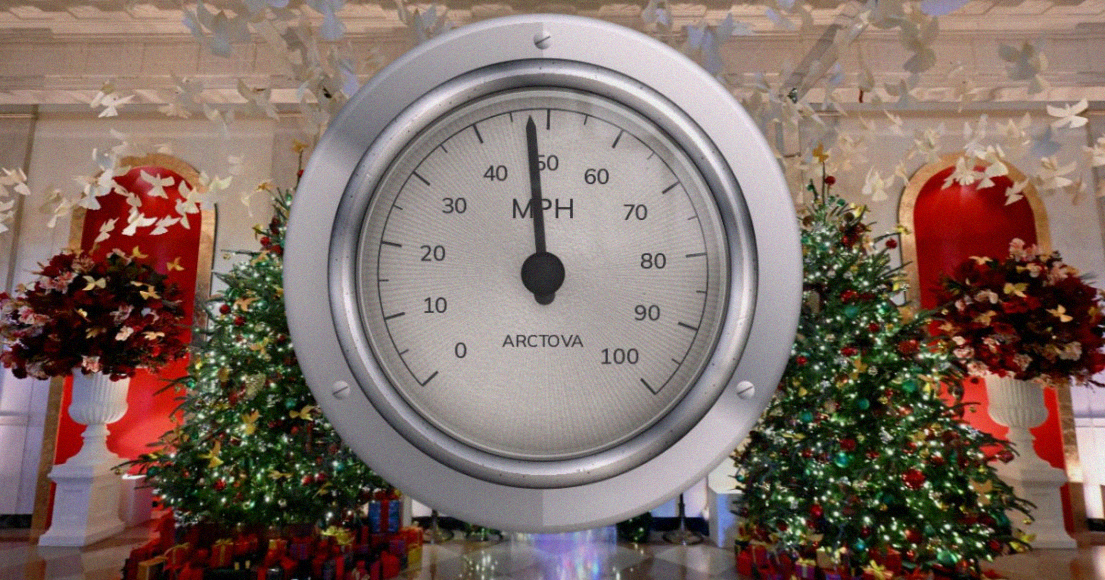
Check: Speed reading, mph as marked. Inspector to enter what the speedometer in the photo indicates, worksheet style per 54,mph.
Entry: 47.5,mph
